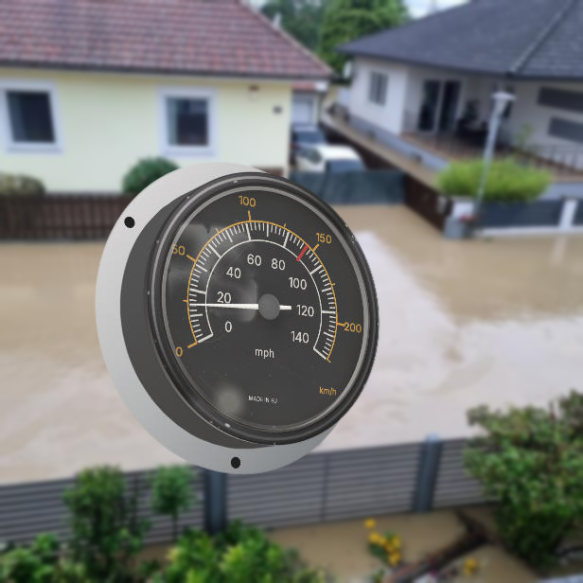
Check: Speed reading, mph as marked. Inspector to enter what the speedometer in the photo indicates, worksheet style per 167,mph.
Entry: 14,mph
